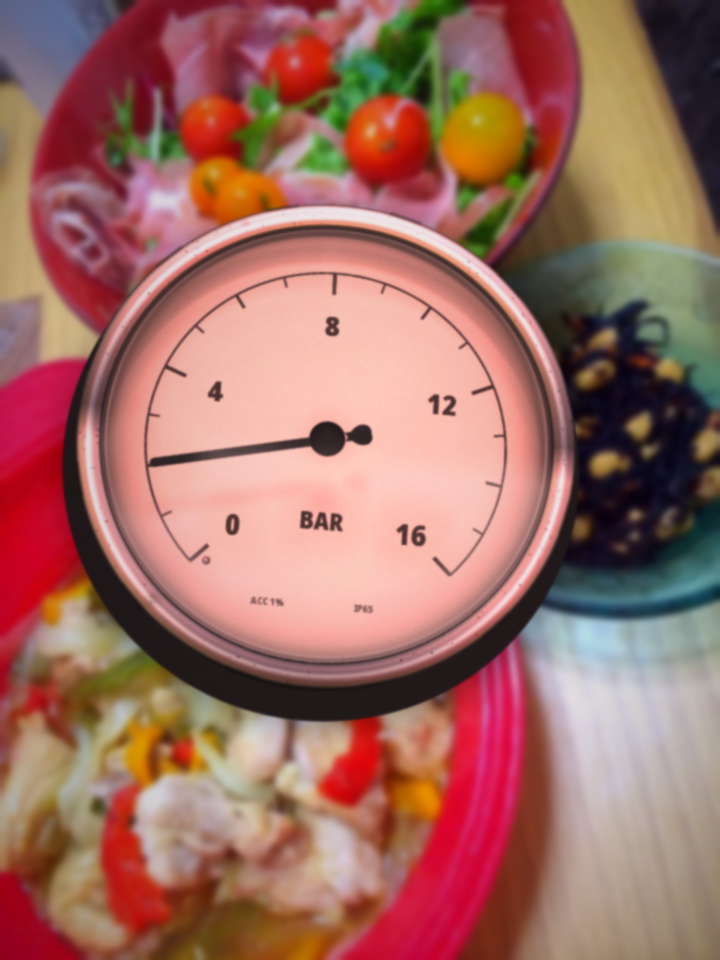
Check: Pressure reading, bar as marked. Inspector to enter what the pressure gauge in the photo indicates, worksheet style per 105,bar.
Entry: 2,bar
